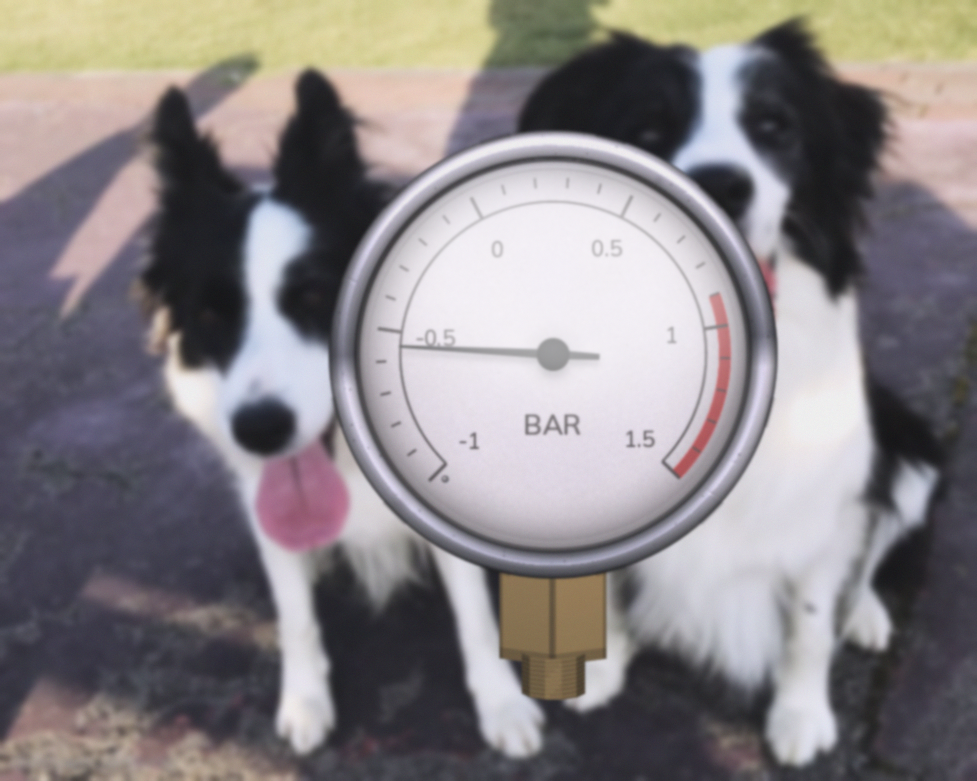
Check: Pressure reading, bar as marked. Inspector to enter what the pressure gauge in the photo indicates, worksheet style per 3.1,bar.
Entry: -0.55,bar
